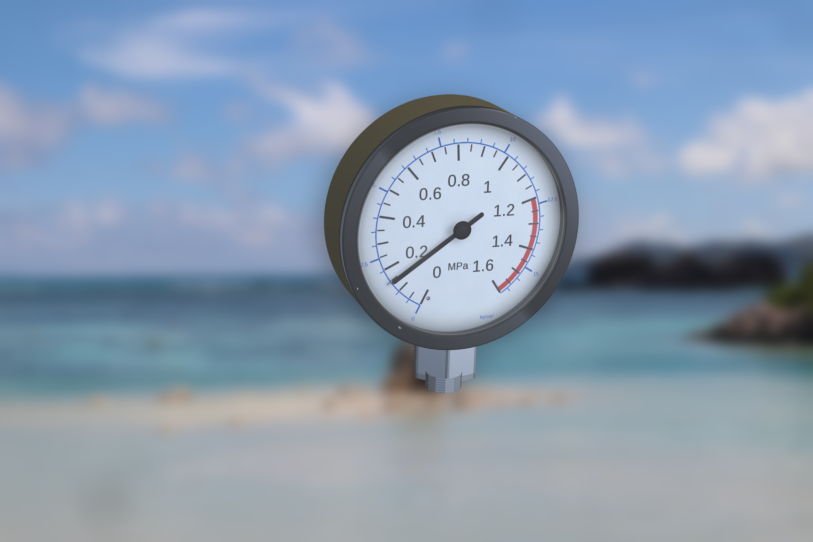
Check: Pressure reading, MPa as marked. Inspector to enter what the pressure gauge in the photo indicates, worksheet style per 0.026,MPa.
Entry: 0.15,MPa
